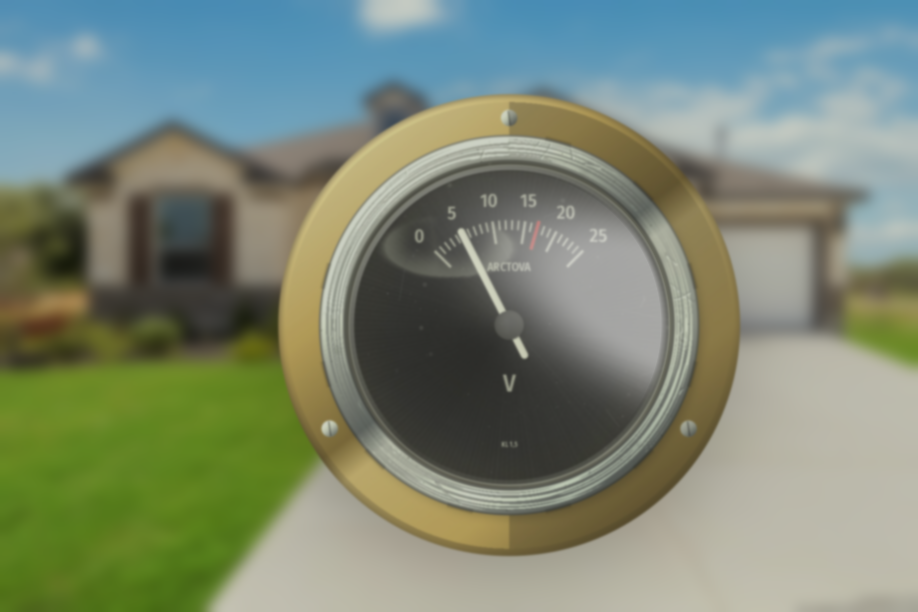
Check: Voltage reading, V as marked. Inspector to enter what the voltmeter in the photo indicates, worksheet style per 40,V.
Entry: 5,V
